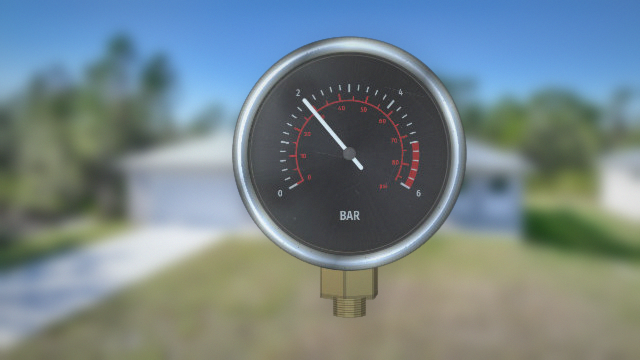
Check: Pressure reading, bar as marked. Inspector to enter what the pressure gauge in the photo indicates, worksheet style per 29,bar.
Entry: 2,bar
